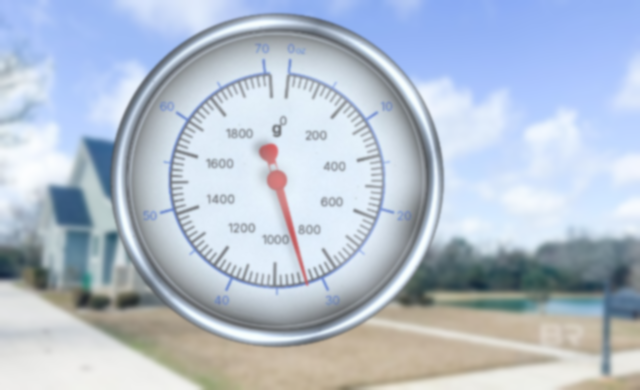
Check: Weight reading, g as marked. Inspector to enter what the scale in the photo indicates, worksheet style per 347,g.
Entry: 900,g
